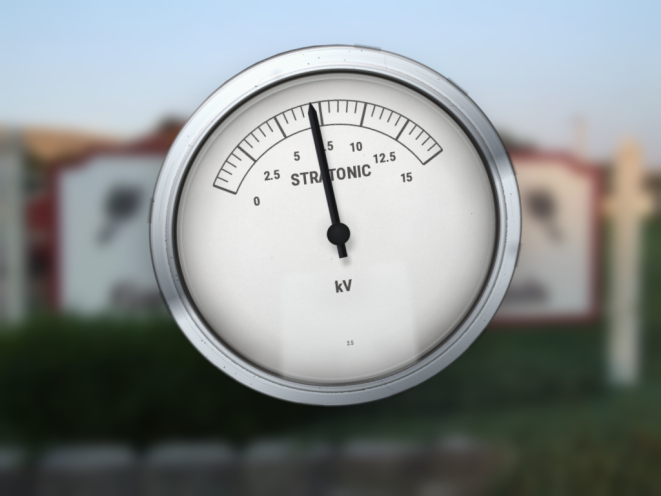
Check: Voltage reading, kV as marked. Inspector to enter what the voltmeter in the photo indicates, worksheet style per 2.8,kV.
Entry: 7,kV
